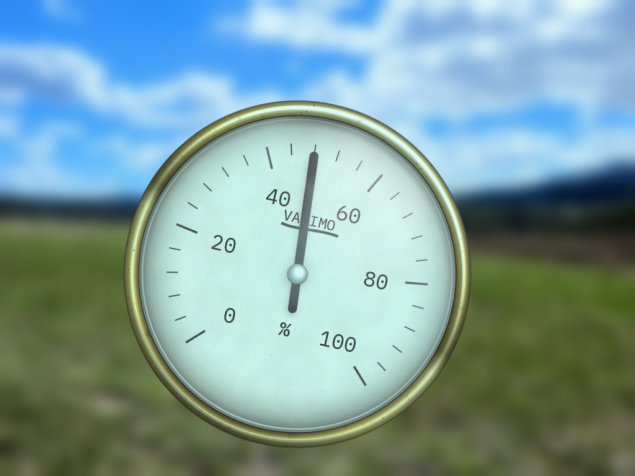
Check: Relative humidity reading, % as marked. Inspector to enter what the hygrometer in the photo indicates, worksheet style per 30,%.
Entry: 48,%
